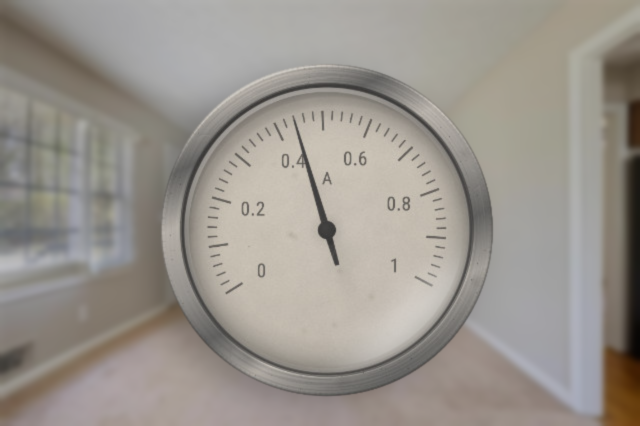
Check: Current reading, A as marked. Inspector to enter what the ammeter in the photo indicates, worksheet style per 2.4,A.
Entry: 0.44,A
